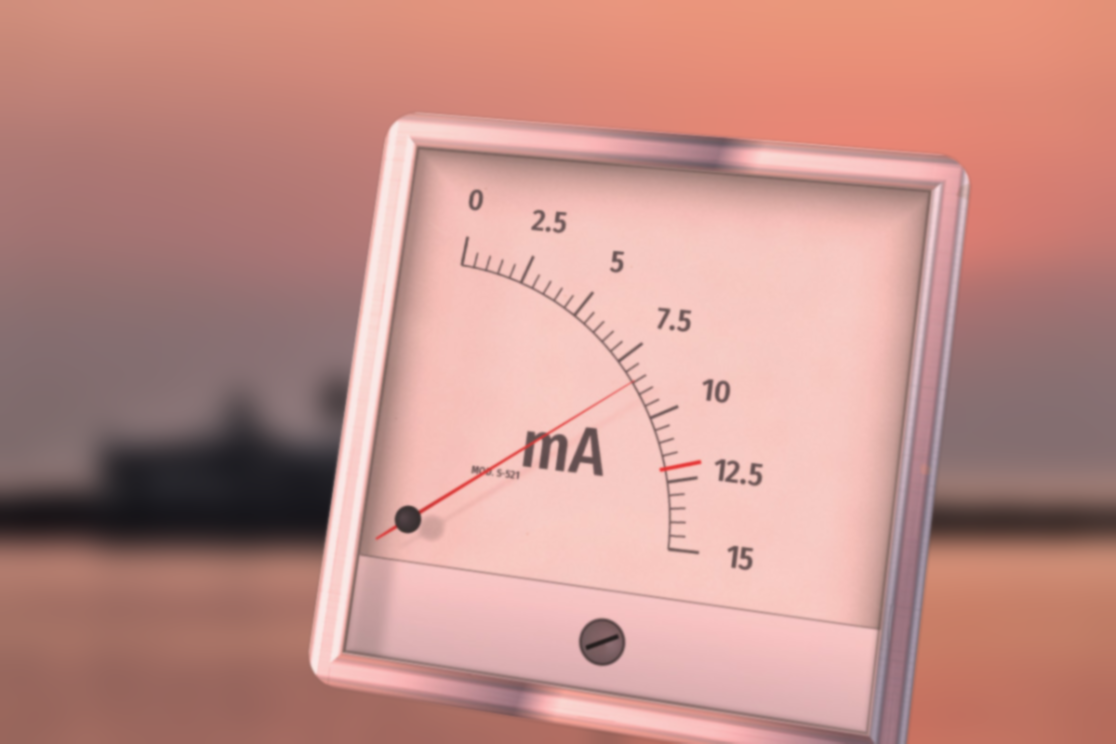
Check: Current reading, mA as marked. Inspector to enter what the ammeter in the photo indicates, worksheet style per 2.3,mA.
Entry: 8.5,mA
